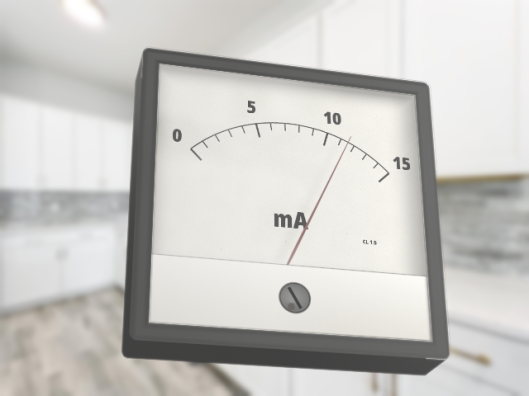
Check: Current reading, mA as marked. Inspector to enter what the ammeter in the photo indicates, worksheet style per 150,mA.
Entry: 11.5,mA
